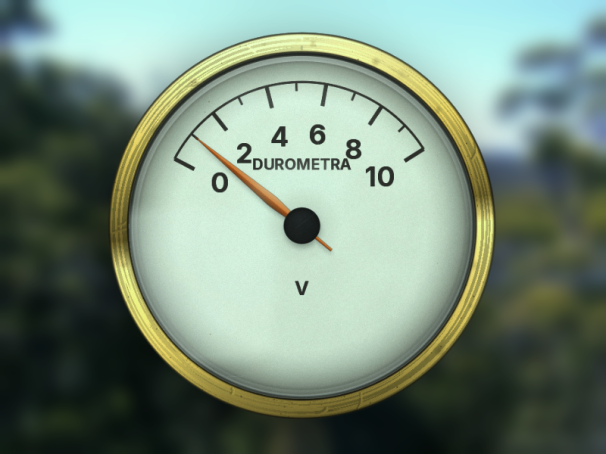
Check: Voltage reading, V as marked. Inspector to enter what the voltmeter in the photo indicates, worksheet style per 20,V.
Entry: 1,V
